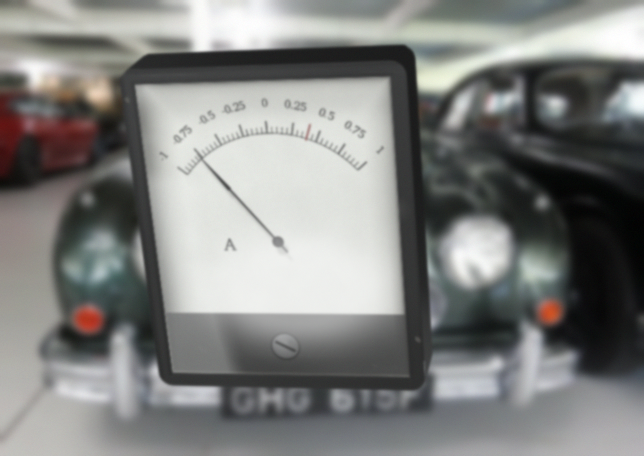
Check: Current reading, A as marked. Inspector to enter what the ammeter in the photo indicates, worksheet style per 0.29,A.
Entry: -0.75,A
